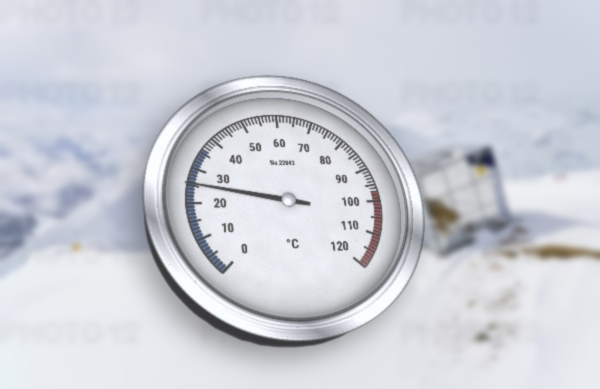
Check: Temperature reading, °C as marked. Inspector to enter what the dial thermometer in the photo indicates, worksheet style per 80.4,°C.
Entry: 25,°C
